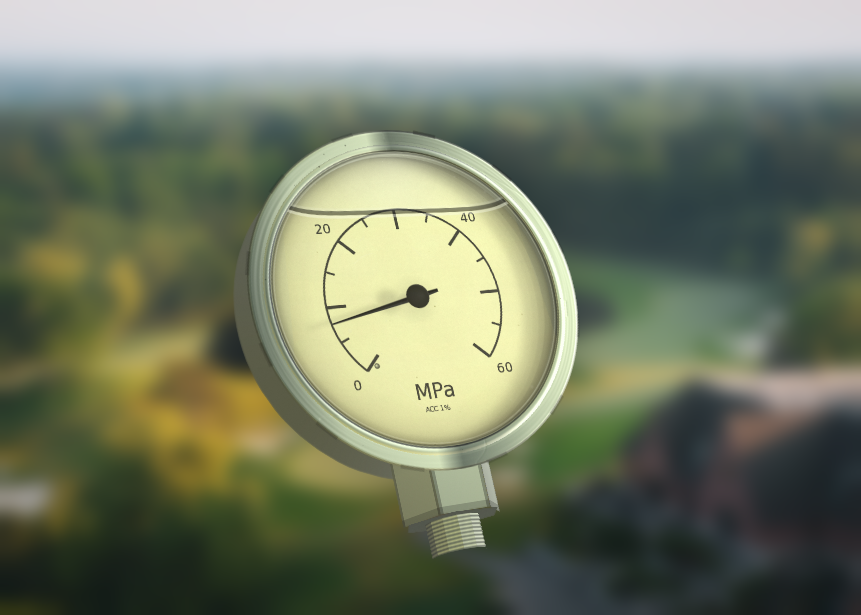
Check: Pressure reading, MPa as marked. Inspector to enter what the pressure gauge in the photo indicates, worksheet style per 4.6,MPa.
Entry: 7.5,MPa
